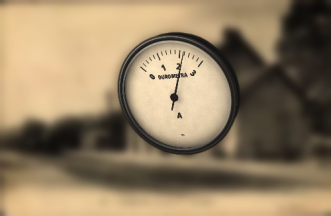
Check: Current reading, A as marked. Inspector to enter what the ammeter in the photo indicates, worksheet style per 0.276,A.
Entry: 2.2,A
